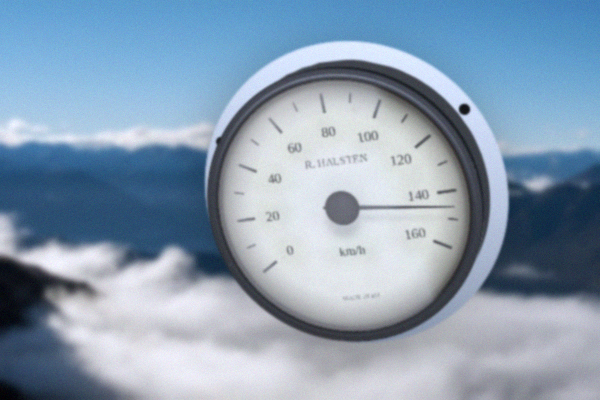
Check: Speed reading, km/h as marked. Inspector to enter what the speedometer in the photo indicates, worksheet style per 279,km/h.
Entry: 145,km/h
